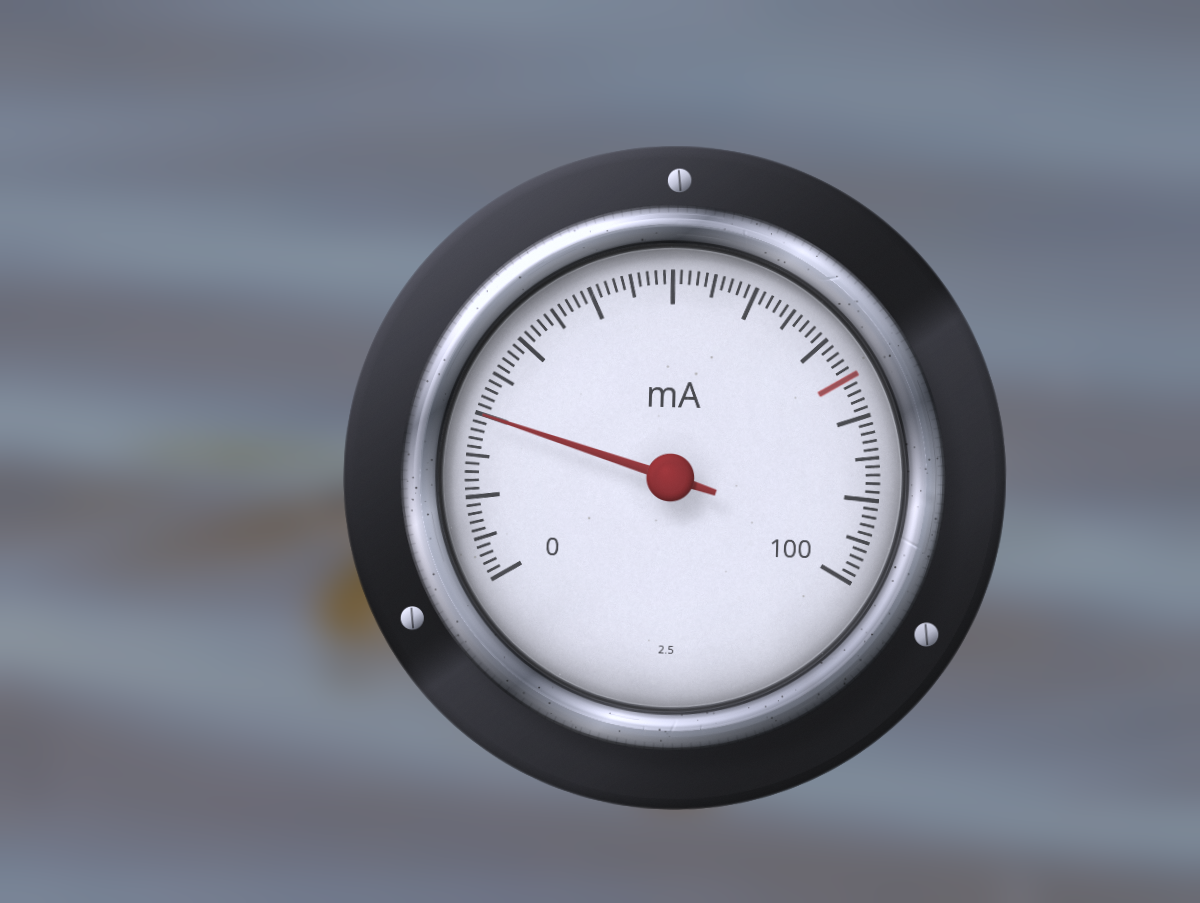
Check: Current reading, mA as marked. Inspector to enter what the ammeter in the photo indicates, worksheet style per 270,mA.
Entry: 20,mA
